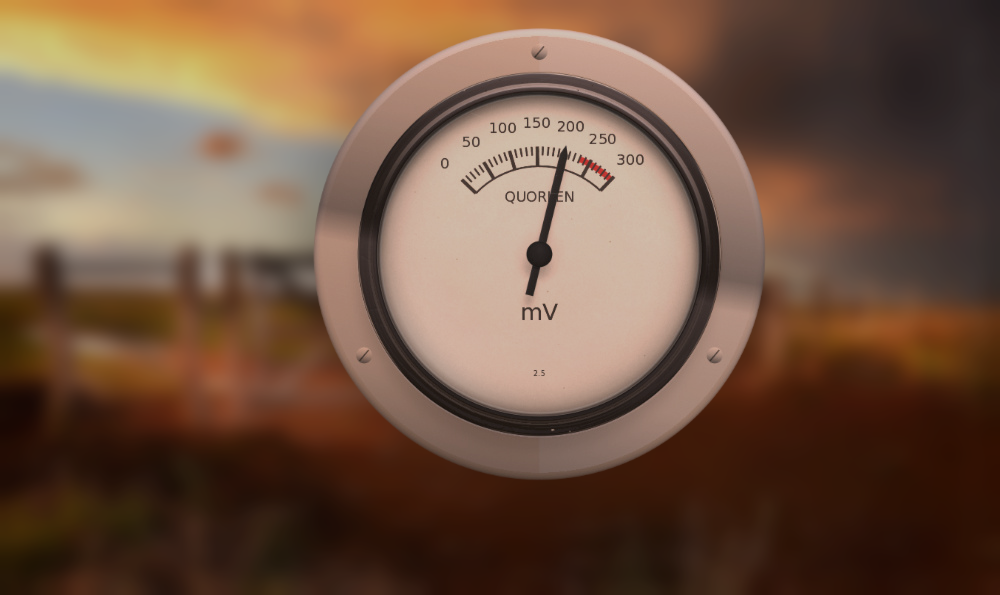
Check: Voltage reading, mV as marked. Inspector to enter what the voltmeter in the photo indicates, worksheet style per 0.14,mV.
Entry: 200,mV
